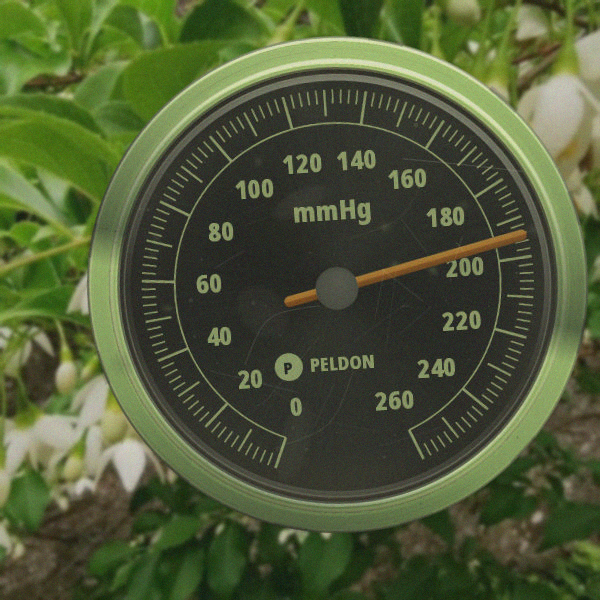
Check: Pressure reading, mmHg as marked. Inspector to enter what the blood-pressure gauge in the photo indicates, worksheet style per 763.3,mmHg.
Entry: 194,mmHg
